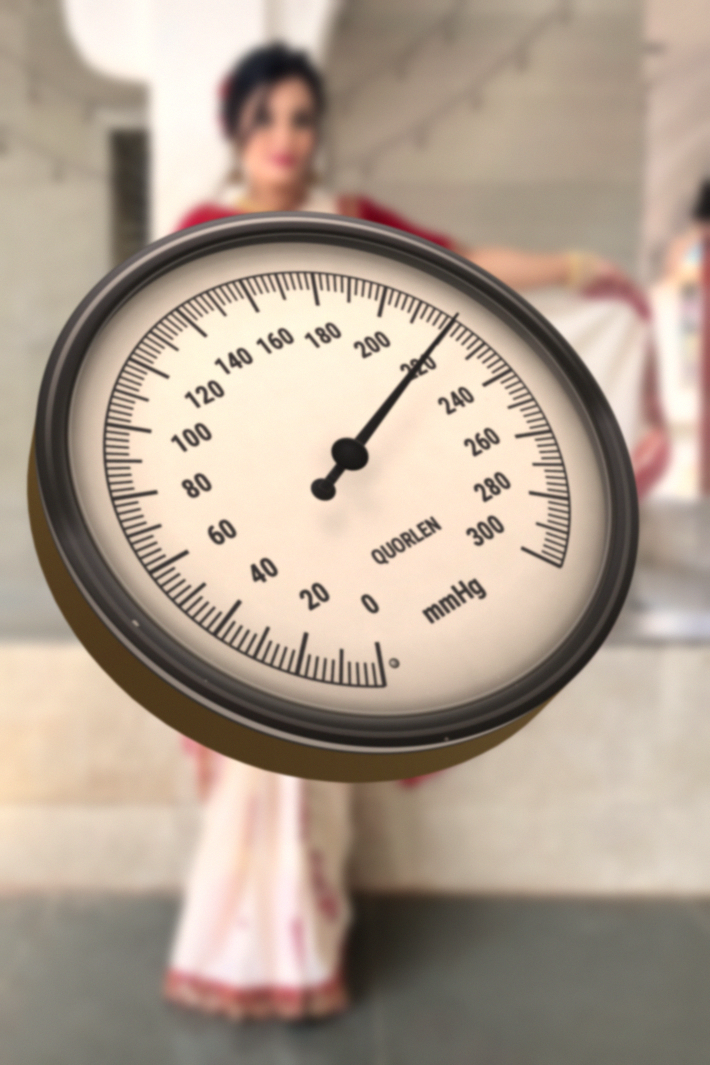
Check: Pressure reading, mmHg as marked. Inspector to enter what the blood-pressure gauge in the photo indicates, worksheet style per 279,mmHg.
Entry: 220,mmHg
